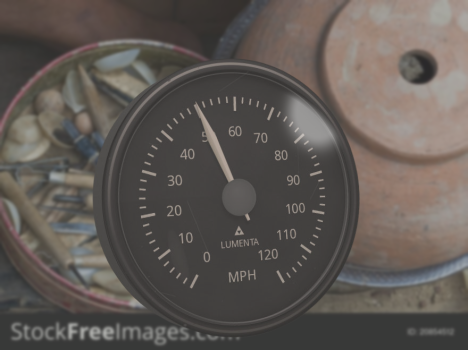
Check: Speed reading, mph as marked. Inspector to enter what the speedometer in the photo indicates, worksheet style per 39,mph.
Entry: 50,mph
